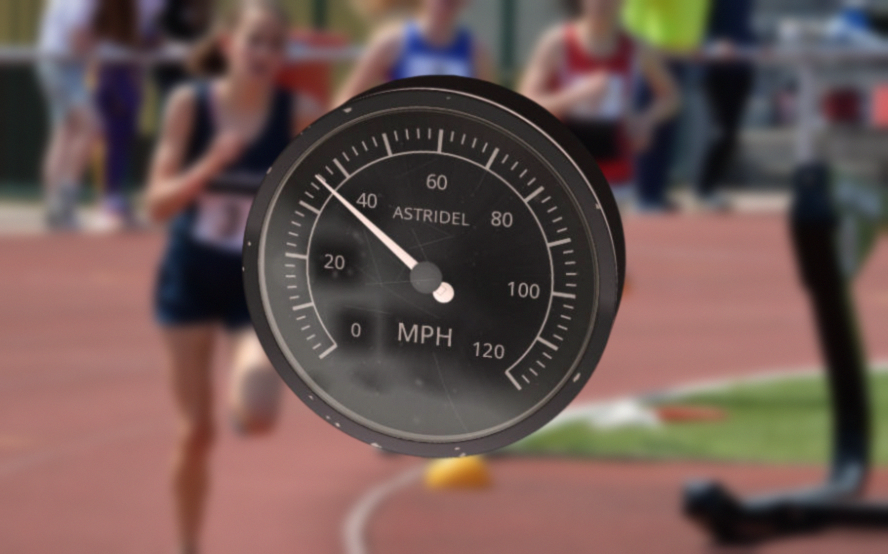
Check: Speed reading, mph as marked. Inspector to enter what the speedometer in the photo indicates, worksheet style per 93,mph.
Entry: 36,mph
